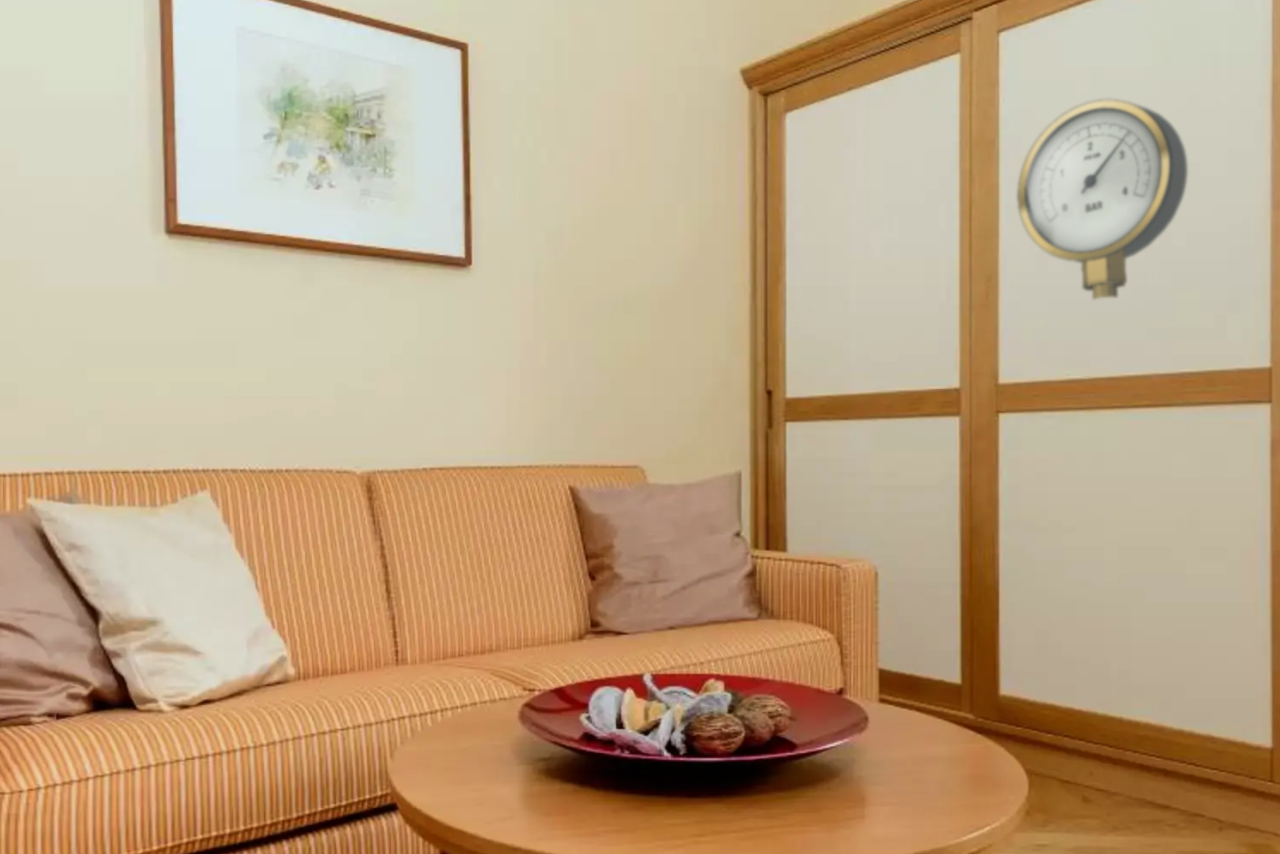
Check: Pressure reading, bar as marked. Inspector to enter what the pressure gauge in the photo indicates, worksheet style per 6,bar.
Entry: 2.8,bar
